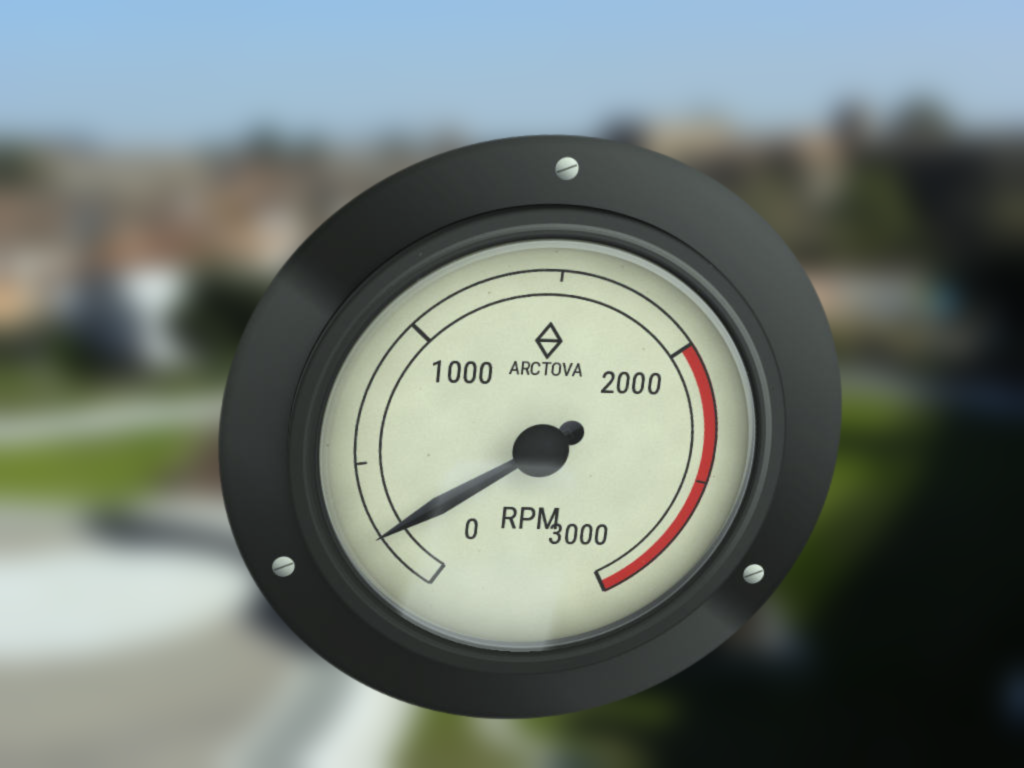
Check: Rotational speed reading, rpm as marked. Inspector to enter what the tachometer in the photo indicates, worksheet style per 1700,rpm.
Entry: 250,rpm
